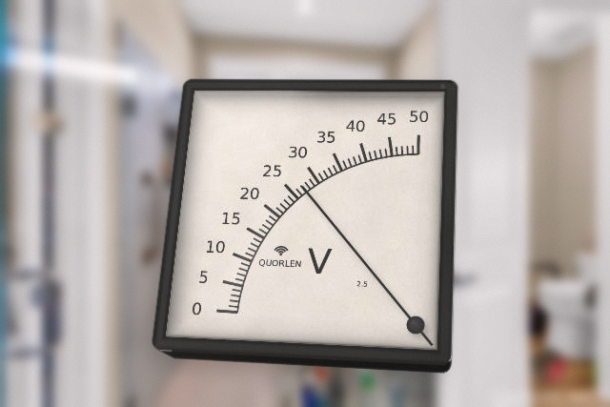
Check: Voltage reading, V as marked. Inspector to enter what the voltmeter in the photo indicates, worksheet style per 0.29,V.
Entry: 27,V
